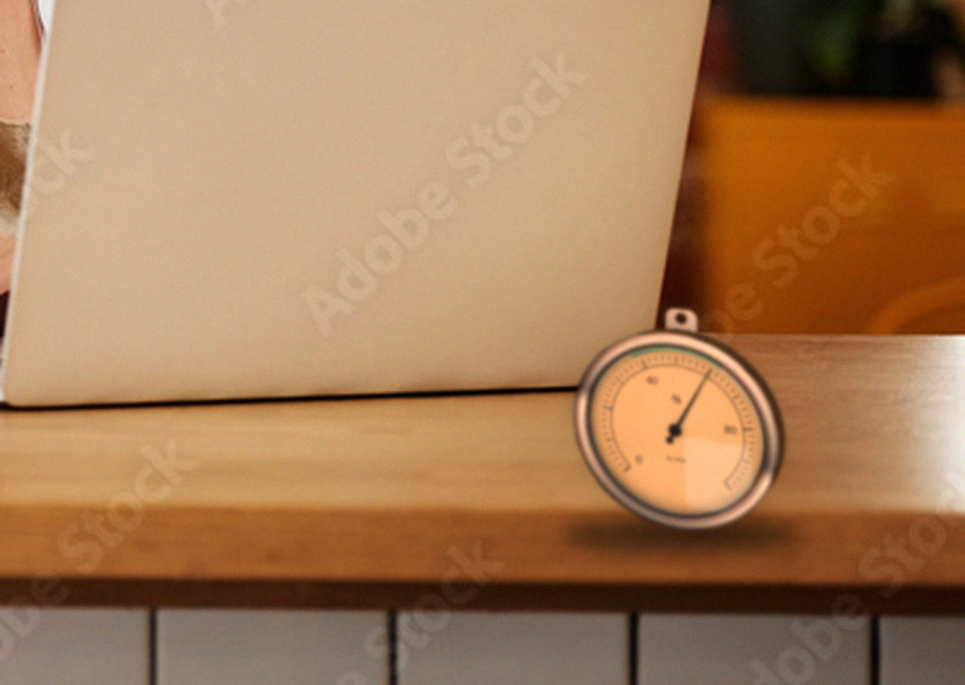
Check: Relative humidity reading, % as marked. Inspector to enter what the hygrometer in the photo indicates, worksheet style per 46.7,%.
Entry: 60,%
